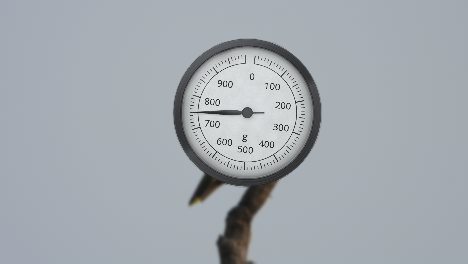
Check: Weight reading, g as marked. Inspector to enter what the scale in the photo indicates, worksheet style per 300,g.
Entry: 750,g
